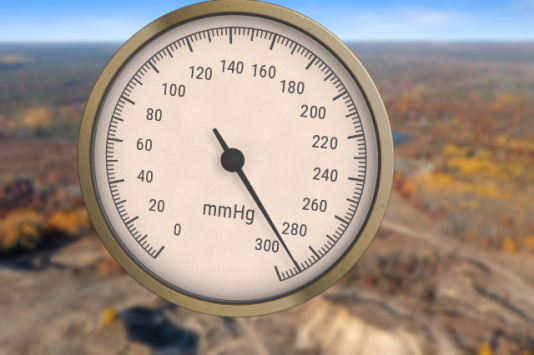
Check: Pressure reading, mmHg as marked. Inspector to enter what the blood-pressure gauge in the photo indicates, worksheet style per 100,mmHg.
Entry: 290,mmHg
